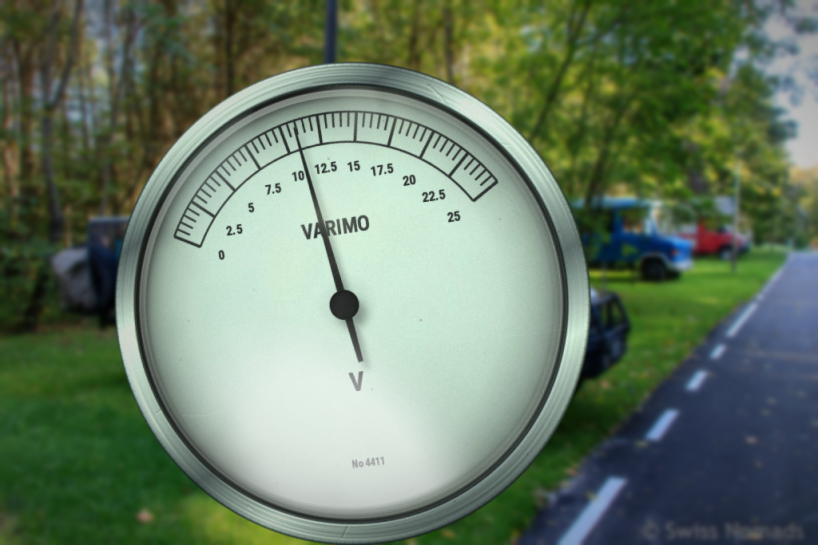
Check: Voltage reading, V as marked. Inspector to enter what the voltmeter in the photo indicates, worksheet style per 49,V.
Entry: 11,V
